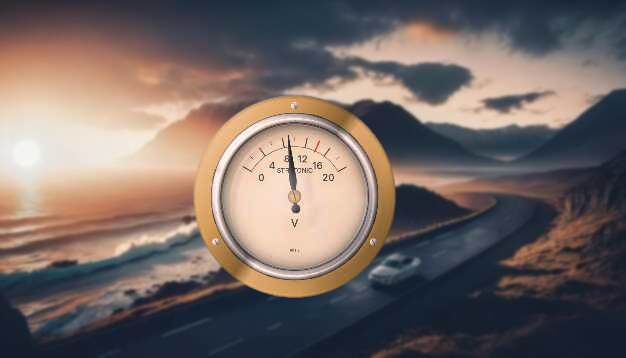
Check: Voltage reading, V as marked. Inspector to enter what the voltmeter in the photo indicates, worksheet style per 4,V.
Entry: 9,V
